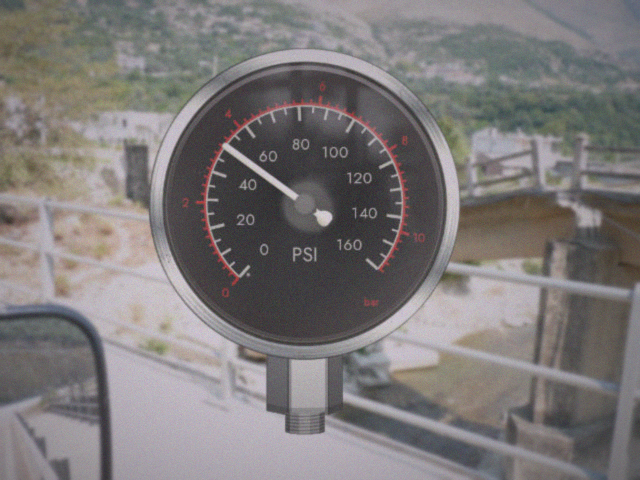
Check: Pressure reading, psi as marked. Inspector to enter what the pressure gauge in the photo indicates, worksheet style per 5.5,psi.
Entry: 50,psi
